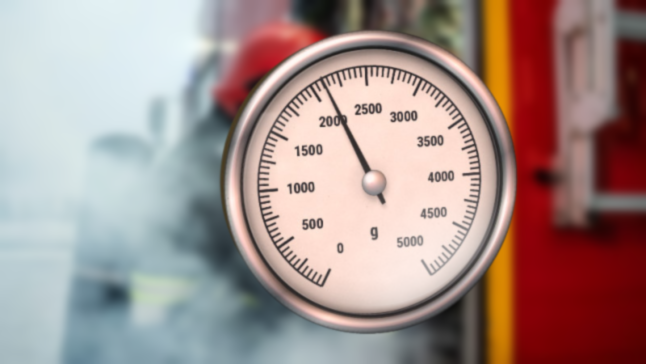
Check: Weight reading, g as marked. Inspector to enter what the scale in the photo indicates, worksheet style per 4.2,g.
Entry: 2100,g
